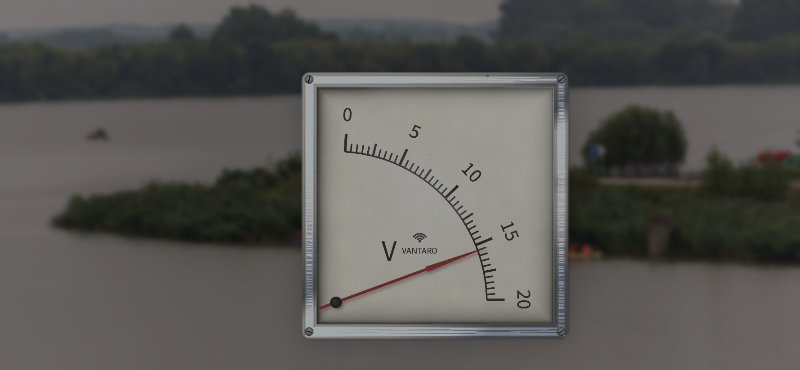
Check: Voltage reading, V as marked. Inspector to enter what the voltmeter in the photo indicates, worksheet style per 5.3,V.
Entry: 15.5,V
